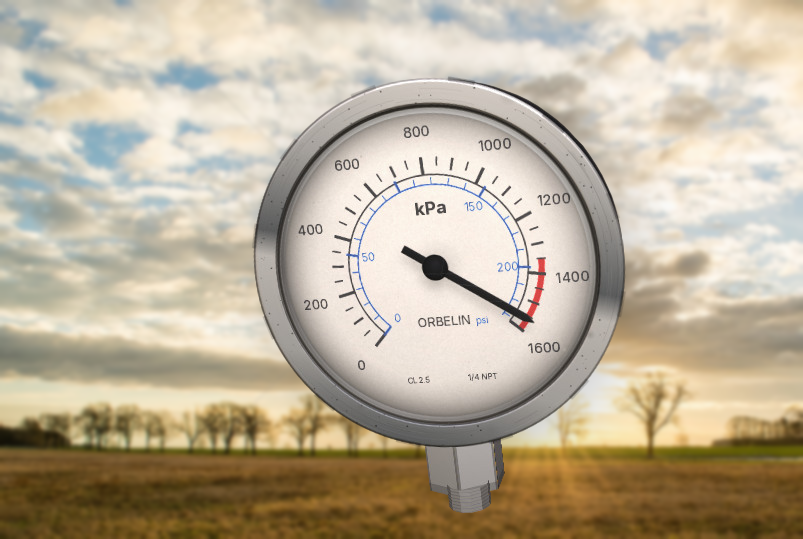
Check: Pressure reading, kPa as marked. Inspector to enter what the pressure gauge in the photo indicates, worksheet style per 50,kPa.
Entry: 1550,kPa
